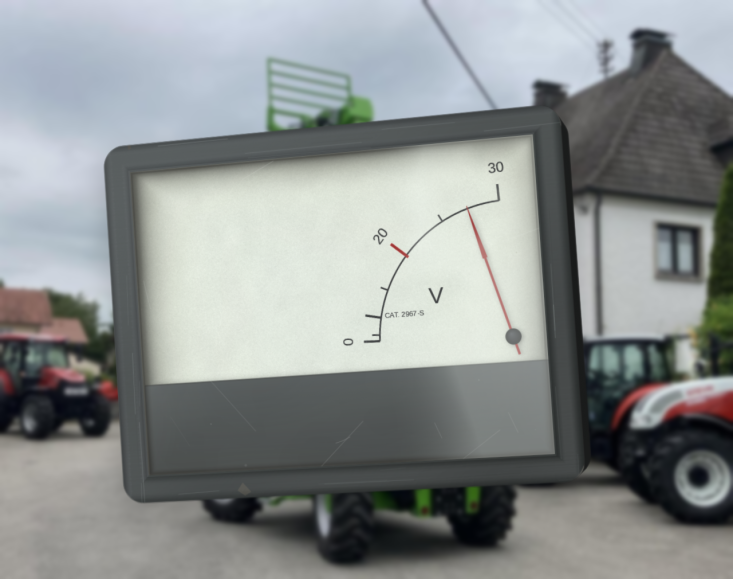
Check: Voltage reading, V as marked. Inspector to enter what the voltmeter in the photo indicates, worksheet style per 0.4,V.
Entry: 27.5,V
